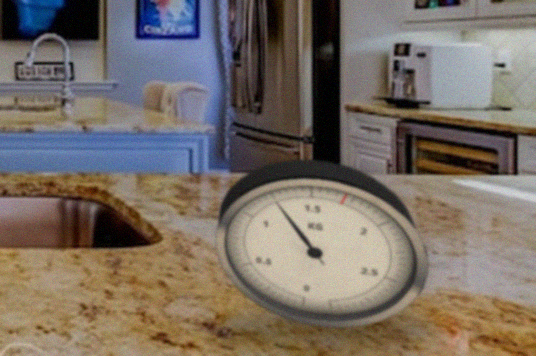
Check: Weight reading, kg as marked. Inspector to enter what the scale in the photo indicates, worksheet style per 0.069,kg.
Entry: 1.25,kg
